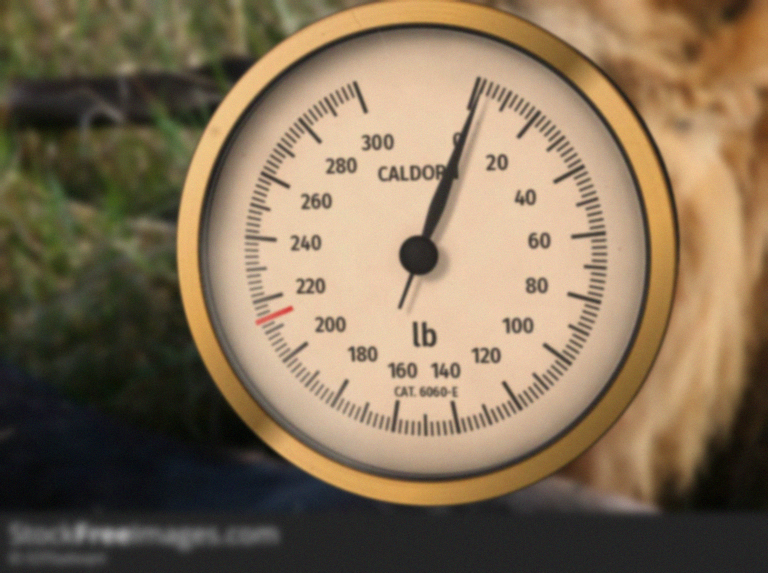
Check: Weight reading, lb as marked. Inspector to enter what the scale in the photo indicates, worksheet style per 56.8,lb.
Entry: 2,lb
